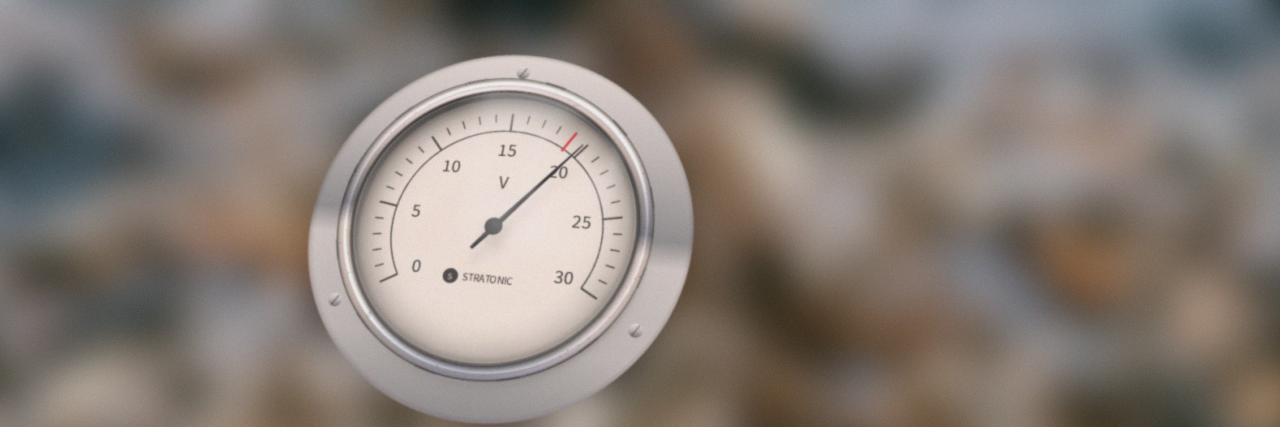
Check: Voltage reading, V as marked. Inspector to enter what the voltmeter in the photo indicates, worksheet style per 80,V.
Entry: 20,V
